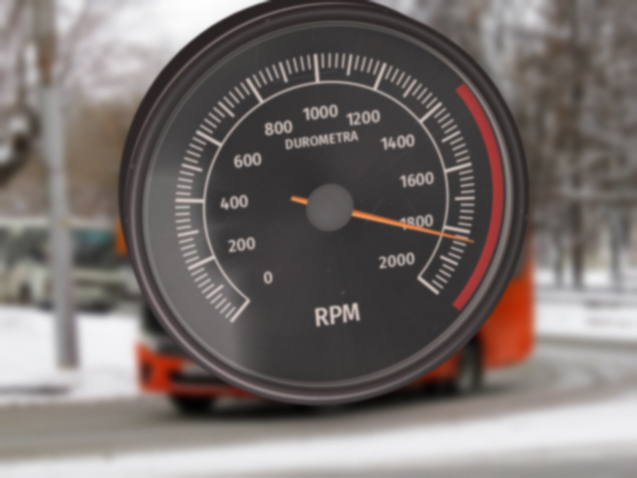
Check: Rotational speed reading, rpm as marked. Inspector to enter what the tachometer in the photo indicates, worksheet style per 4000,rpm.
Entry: 1820,rpm
